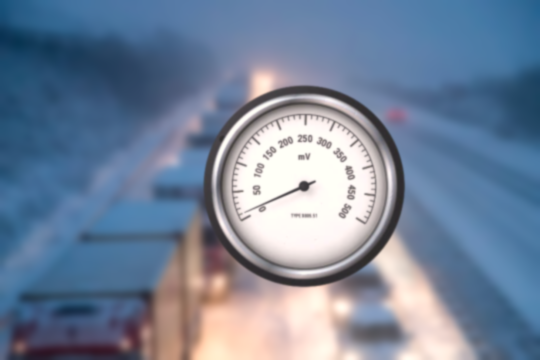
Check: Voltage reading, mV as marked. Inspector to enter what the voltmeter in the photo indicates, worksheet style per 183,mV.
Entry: 10,mV
